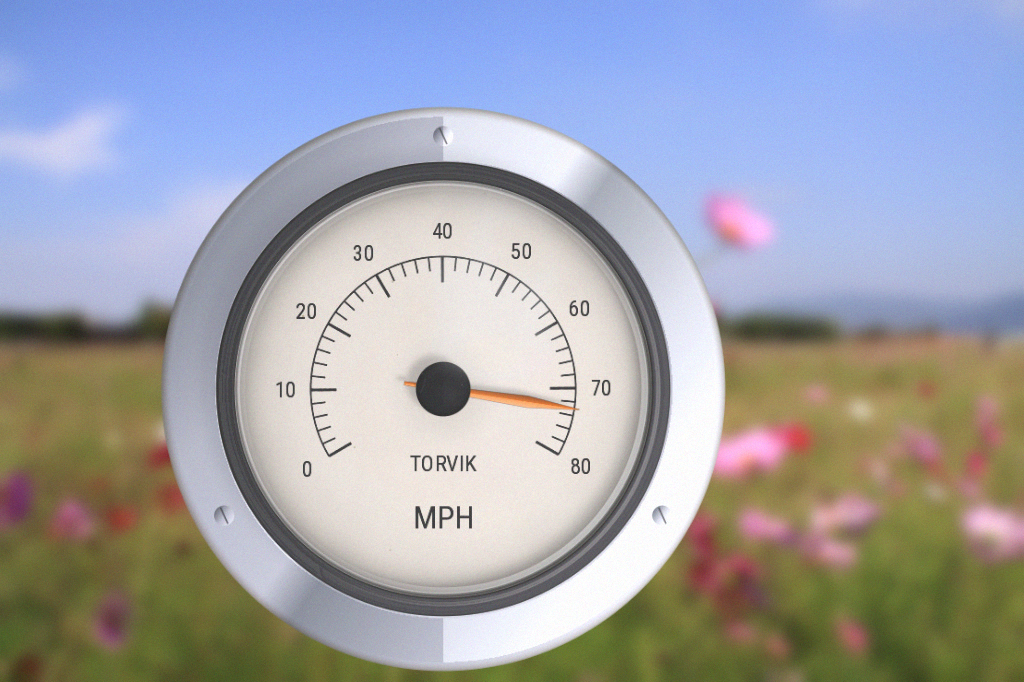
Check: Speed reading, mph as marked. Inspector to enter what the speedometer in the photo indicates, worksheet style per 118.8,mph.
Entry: 73,mph
